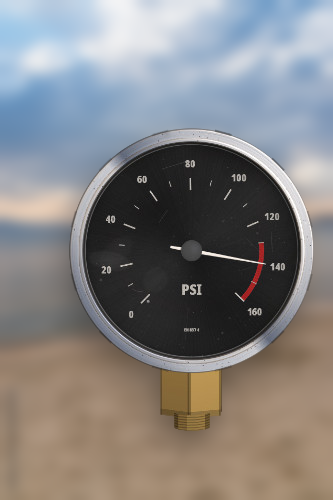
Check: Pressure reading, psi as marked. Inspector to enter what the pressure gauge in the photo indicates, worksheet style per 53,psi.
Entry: 140,psi
